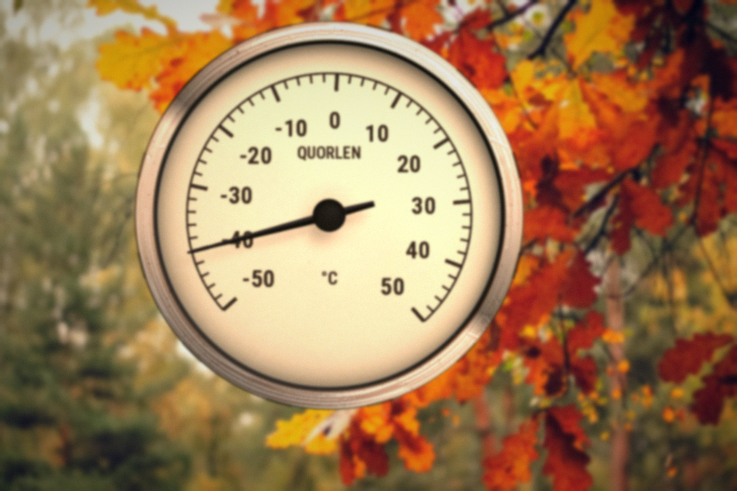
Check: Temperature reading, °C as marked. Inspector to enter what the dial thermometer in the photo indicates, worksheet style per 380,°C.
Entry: -40,°C
